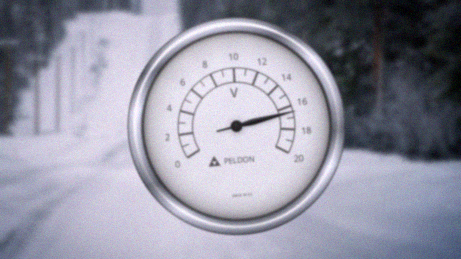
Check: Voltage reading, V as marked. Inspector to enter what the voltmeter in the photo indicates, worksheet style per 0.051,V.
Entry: 16.5,V
